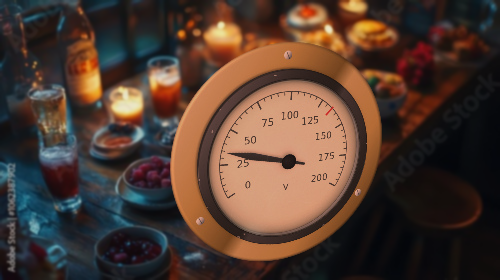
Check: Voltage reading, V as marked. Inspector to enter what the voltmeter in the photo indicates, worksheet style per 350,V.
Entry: 35,V
